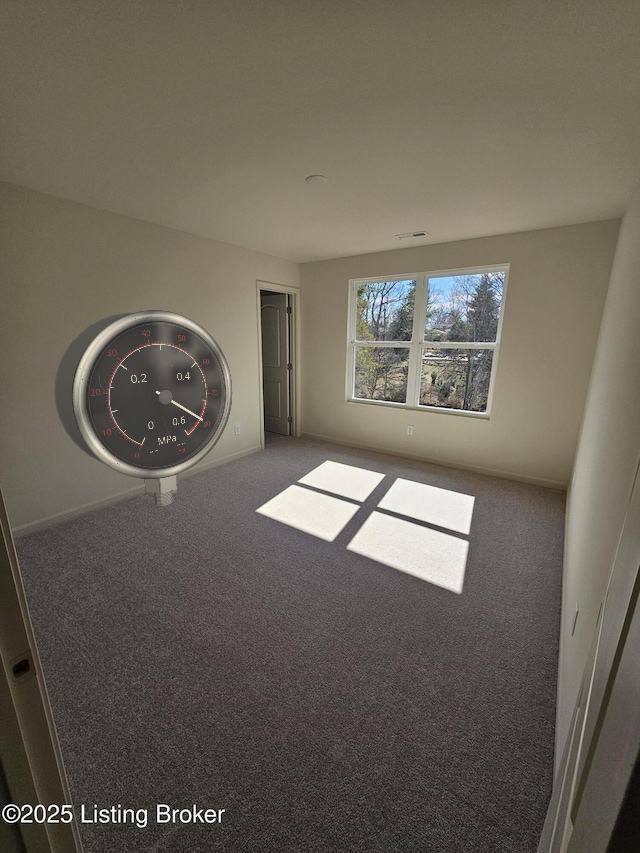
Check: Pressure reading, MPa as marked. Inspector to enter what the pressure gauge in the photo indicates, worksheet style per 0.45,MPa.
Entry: 0.55,MPa
